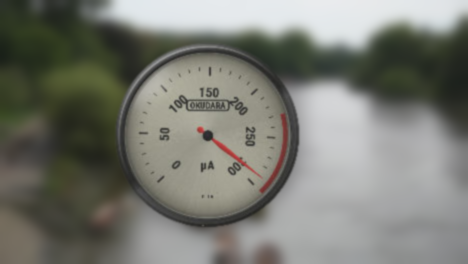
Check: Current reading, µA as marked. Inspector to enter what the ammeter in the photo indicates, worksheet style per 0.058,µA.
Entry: 290,µA
